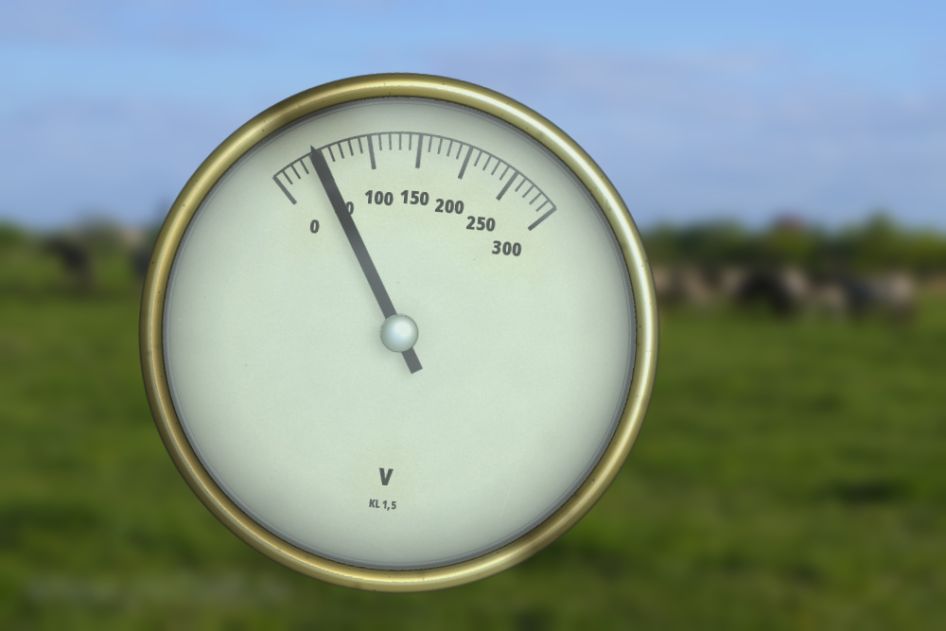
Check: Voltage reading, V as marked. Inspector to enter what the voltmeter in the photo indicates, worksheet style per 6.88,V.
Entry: 45,V
